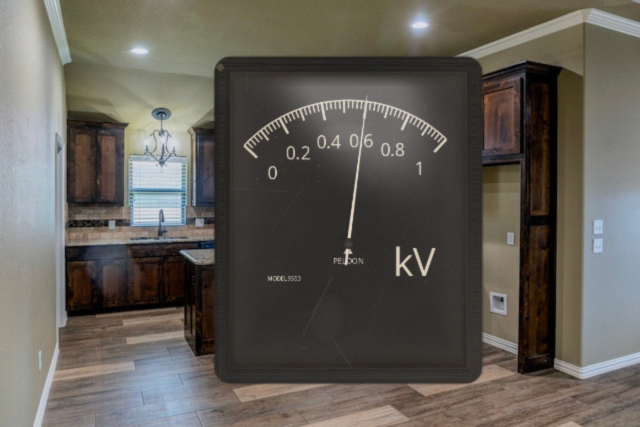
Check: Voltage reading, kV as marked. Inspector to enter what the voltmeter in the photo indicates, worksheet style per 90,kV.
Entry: 0.6,kV
